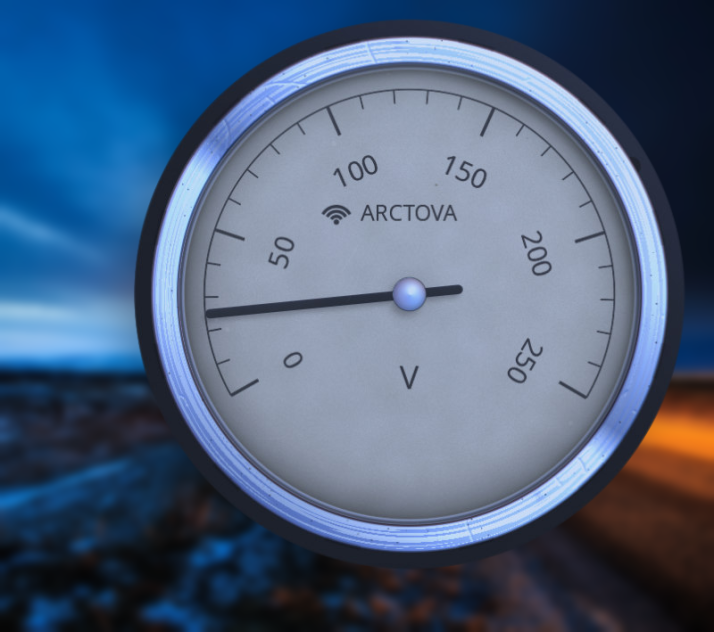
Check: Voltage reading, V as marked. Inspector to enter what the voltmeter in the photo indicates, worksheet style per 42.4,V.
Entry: 25,V
